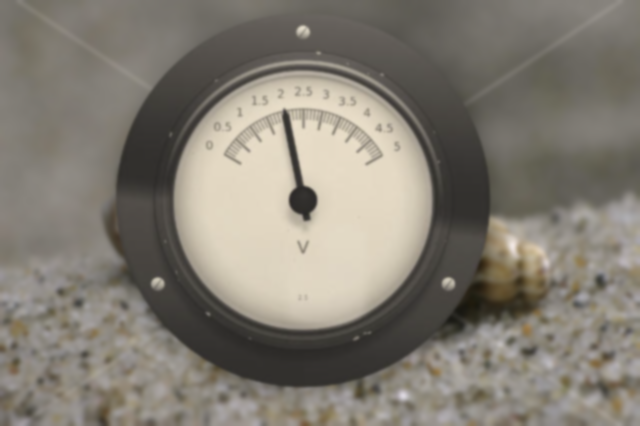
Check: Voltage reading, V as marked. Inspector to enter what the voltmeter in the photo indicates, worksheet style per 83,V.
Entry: 2,V
